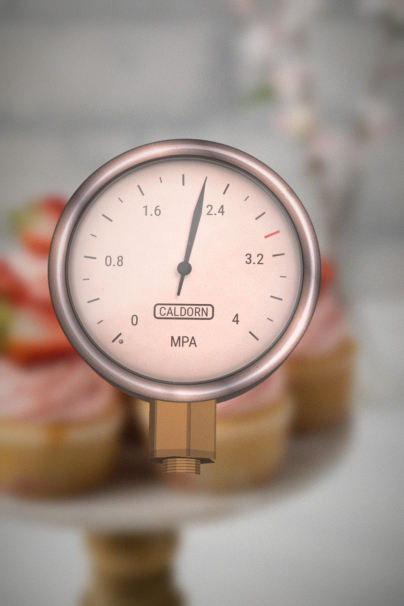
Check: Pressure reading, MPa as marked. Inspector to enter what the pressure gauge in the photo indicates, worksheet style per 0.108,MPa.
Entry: 2.2,MPa
